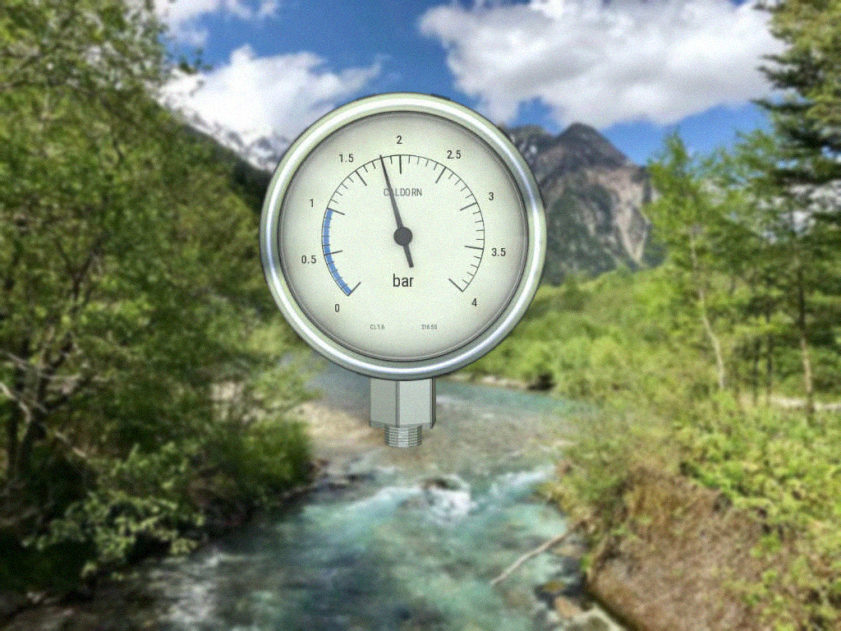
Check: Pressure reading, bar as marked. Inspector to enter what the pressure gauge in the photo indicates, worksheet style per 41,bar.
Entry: 1.8,bar
